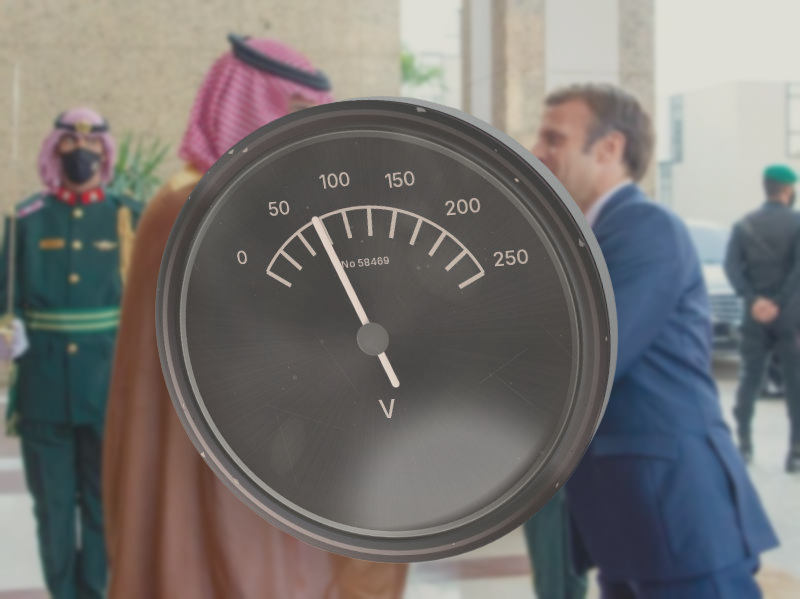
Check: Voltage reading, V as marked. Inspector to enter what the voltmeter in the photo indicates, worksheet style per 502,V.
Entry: 75,V
